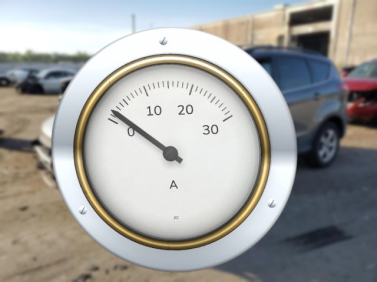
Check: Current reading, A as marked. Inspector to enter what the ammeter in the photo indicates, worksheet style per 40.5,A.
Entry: 2,A
